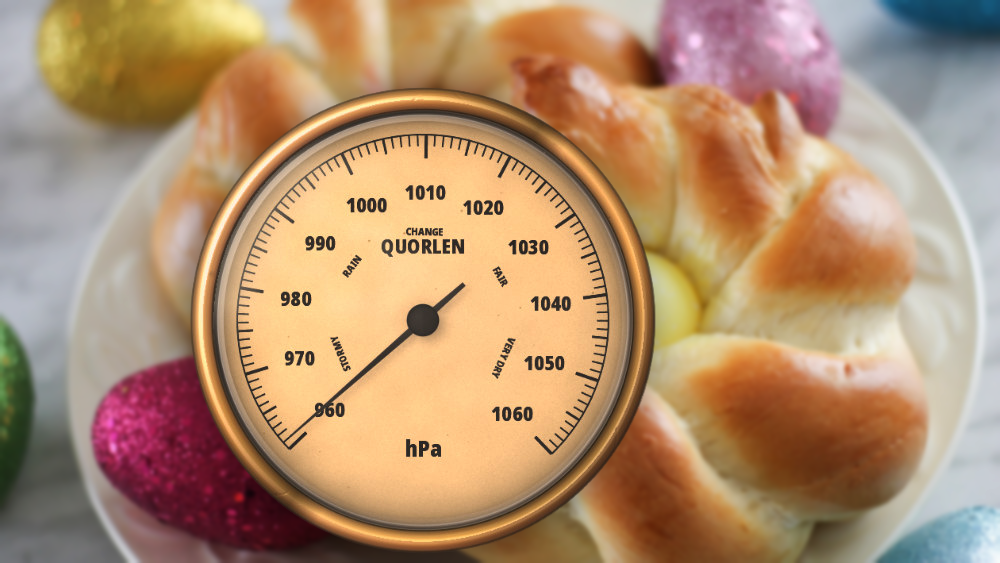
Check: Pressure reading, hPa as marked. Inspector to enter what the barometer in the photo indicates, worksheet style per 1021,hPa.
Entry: 961,hPa
